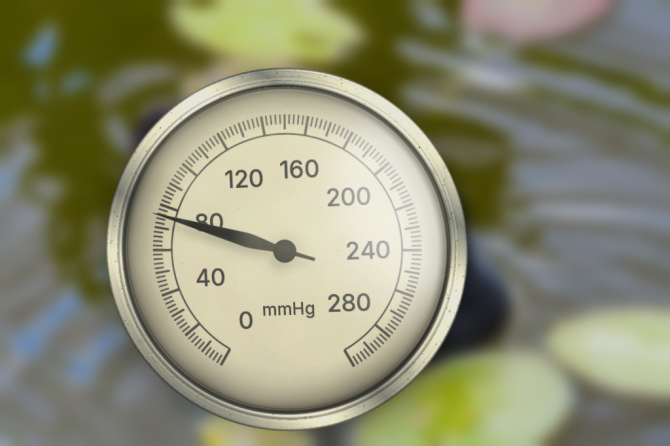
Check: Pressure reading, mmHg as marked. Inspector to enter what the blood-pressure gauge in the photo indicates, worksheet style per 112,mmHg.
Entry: 76,mmHg
